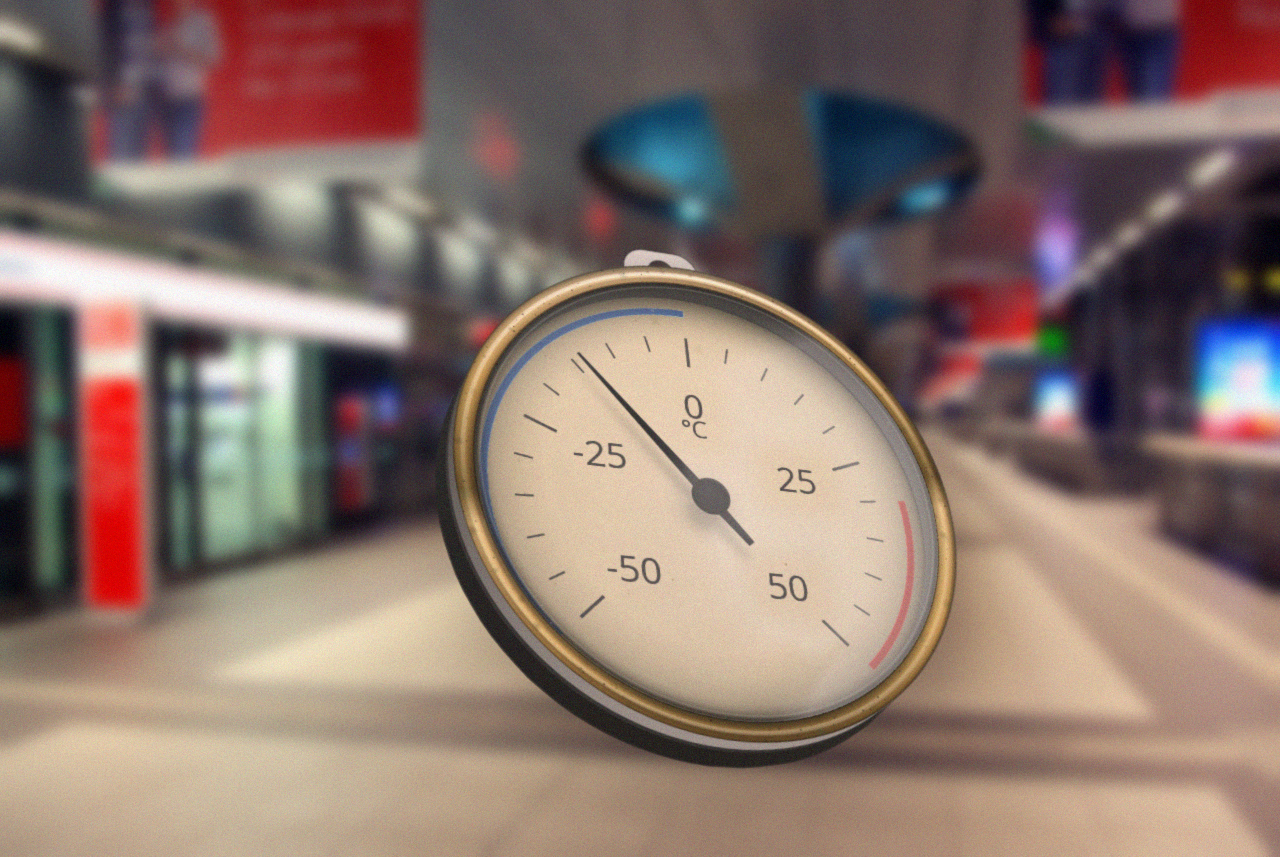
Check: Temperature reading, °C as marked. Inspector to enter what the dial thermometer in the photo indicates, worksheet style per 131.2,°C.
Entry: -15,°C
